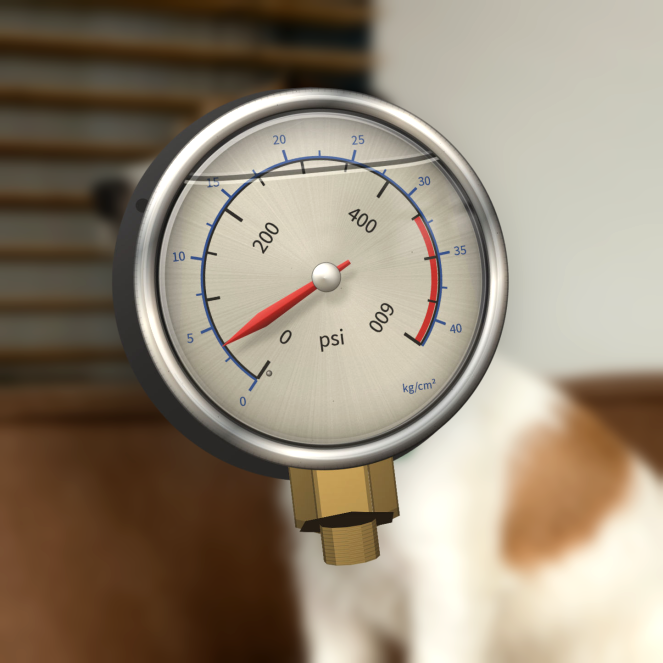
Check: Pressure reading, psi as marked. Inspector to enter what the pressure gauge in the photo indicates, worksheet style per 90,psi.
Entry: 50,psi
